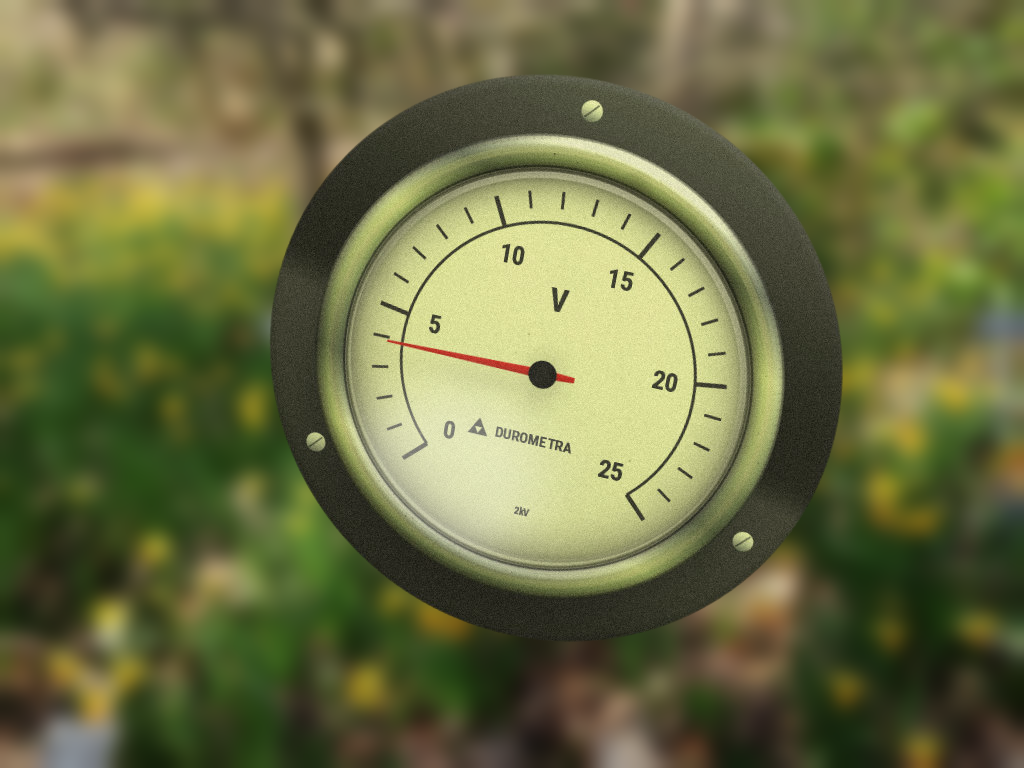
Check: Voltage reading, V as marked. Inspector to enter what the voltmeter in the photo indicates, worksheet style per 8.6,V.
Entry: 4,V
